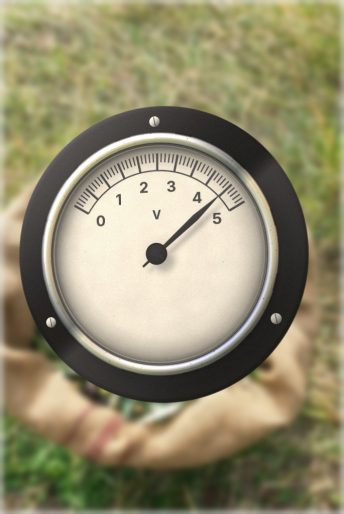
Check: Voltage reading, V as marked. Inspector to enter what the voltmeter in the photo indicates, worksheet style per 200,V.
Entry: 4.5,V
